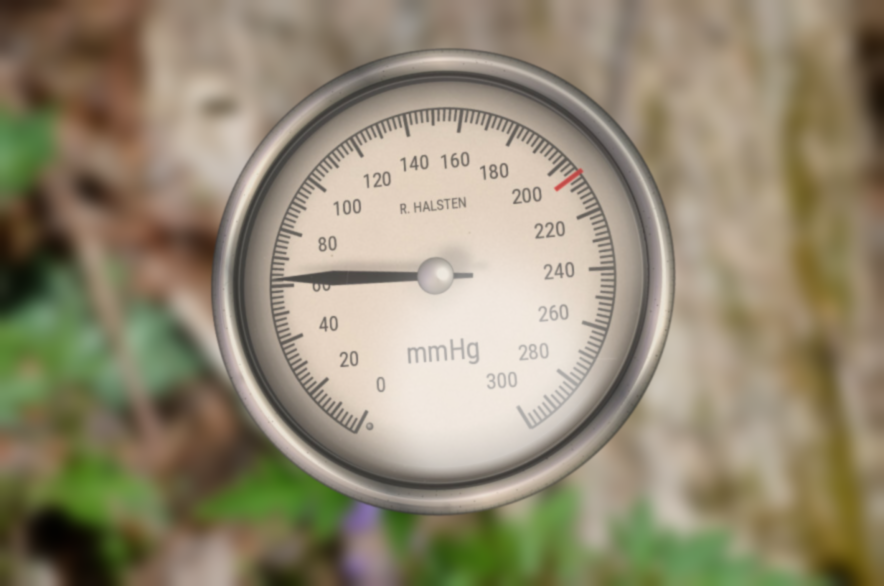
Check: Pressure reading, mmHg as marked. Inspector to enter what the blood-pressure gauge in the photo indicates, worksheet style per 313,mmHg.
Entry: 62,mmHg
